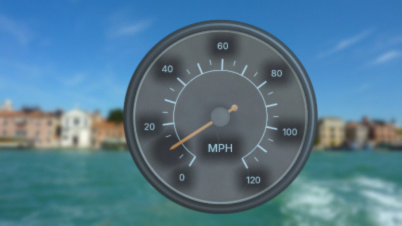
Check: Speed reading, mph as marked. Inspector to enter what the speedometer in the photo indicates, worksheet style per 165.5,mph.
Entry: 10,mph
